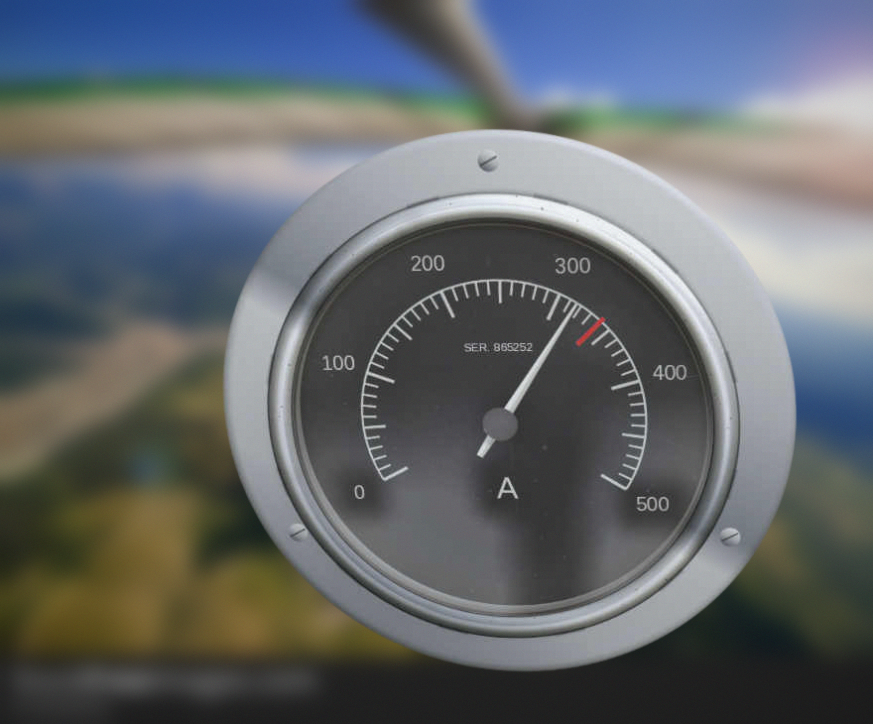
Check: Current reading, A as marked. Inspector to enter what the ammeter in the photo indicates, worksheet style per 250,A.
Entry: 315,A
